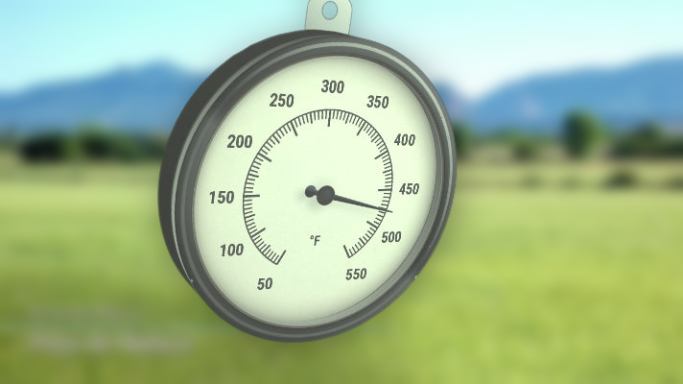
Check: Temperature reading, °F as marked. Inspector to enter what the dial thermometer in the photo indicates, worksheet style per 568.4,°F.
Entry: 475,°F
